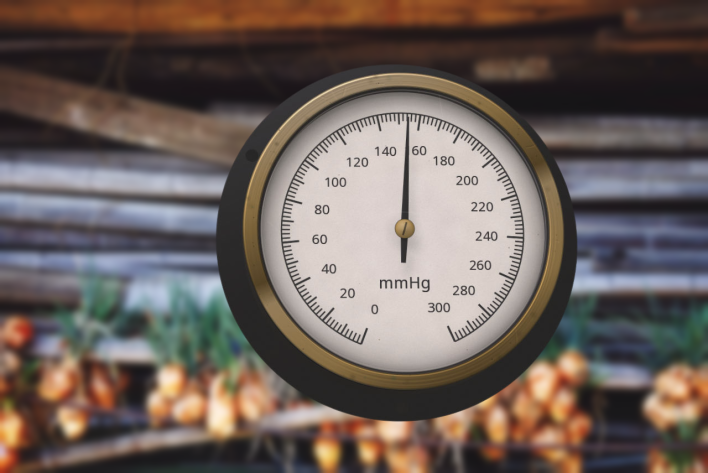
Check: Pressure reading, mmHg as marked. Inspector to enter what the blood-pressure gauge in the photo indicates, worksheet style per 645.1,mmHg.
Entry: 154,mmHg
